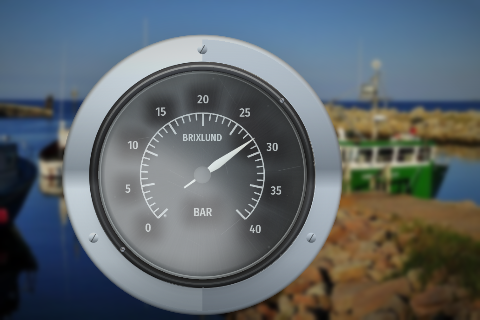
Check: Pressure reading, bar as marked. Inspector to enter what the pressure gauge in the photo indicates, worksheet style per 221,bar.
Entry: 28,bar
